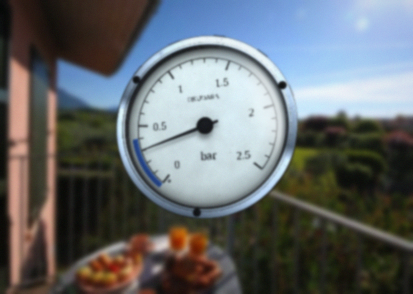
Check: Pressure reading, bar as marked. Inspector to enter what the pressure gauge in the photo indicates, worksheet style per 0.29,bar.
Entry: 0.3,bar
